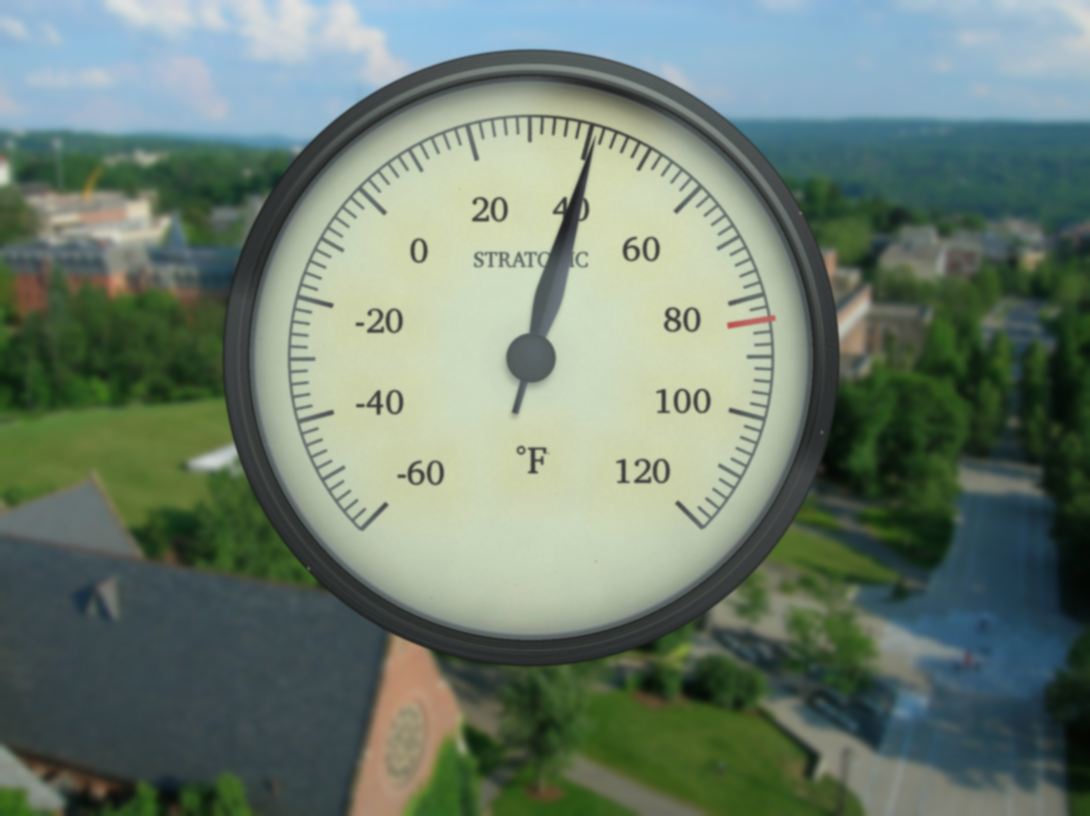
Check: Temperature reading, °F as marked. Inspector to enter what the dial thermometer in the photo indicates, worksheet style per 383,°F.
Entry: 41,°F
